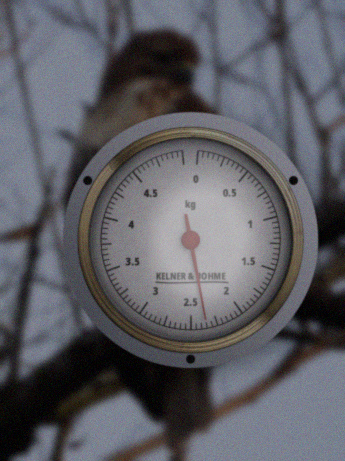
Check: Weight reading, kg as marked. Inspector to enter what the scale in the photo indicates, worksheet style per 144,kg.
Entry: 2.35,kg
